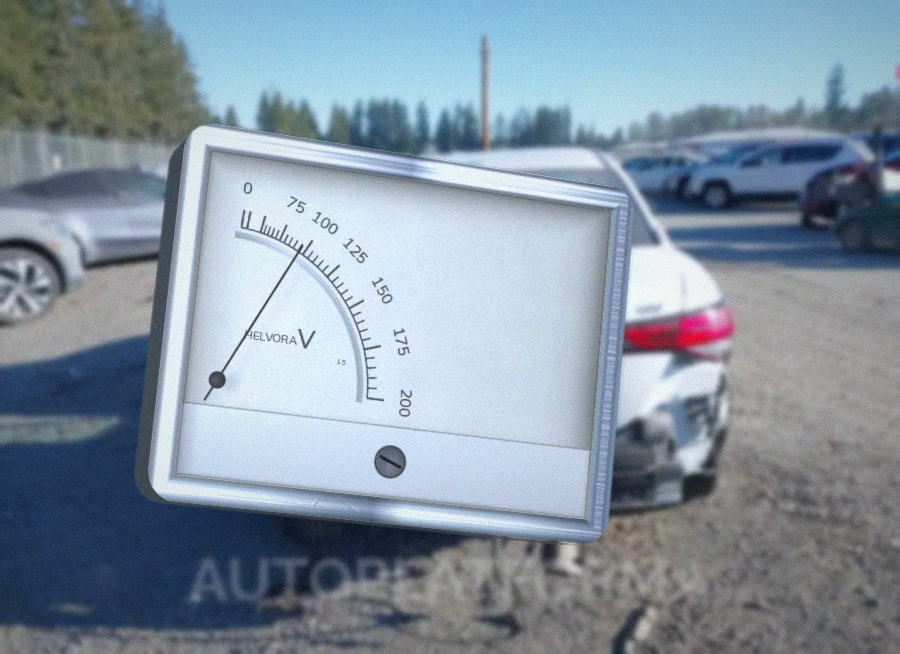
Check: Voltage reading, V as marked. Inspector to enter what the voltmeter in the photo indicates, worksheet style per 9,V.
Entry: 95,V
